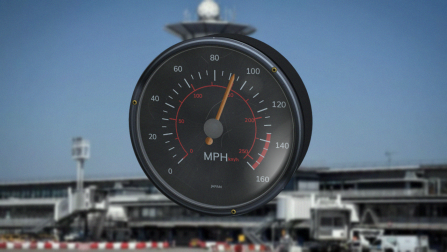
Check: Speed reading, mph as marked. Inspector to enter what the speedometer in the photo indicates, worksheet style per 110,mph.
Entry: 92.5,mph
